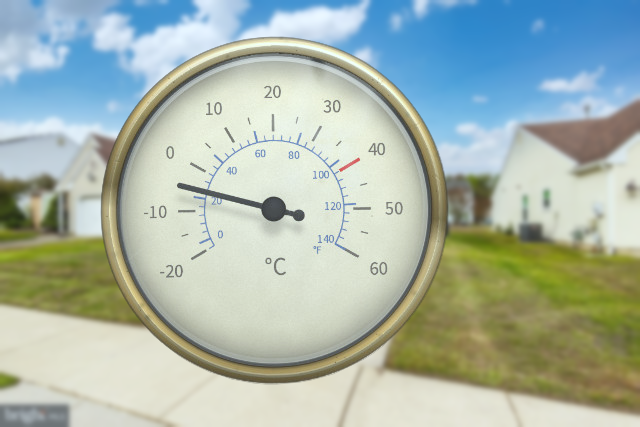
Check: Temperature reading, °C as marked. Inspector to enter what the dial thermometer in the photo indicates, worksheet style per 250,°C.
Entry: -5,°C
